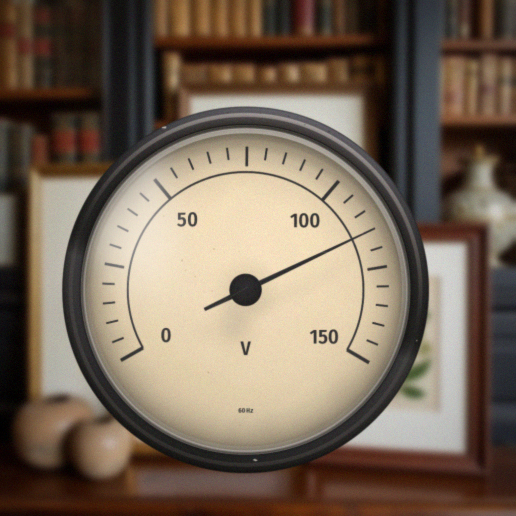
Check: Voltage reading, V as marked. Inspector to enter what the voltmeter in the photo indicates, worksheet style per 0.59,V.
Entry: 115,V
